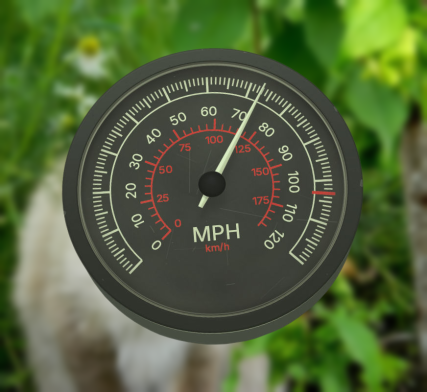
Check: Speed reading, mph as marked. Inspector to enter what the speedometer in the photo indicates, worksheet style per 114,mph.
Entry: 73,mph
